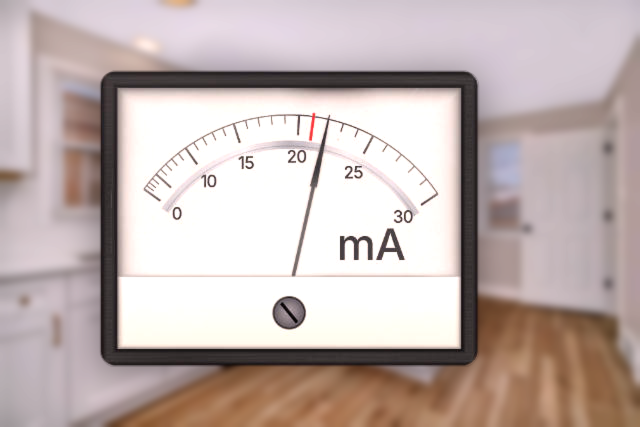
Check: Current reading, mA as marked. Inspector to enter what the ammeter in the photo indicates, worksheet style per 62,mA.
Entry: 22,mA
